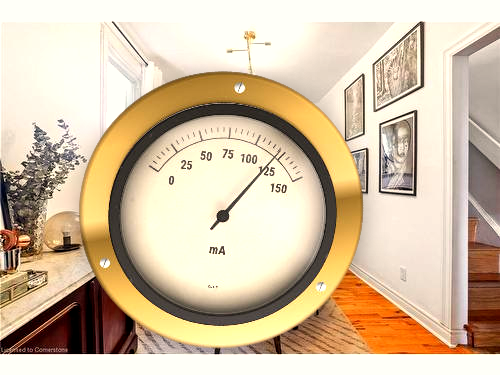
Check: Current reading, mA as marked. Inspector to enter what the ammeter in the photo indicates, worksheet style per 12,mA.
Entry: 120,mA
